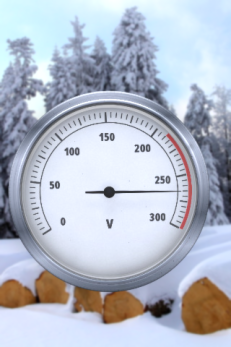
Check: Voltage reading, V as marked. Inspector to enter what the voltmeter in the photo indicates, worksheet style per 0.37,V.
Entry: 265,V
